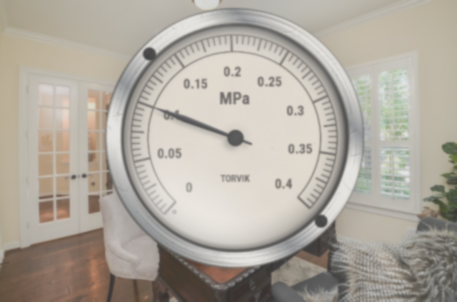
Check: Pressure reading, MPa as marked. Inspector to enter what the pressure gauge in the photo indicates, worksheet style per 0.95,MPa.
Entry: 0.1,MPa
